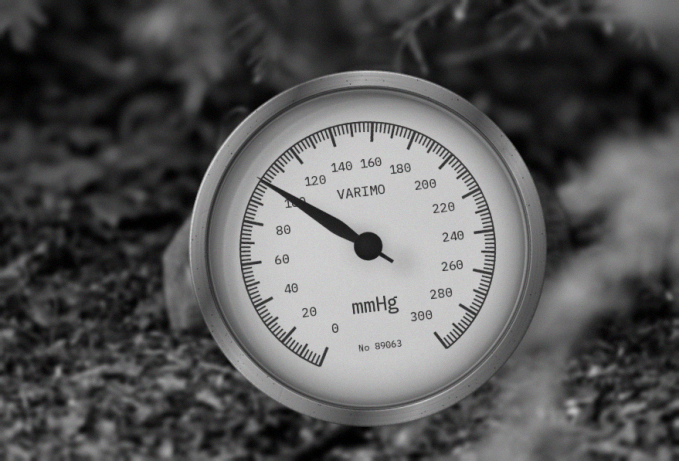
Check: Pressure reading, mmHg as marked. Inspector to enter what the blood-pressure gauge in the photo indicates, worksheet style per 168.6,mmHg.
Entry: 100,mmHg
